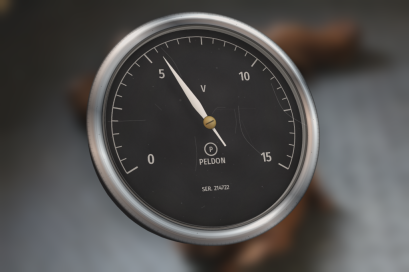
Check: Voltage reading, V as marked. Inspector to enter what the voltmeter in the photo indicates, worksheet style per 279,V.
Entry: 5.5,V
